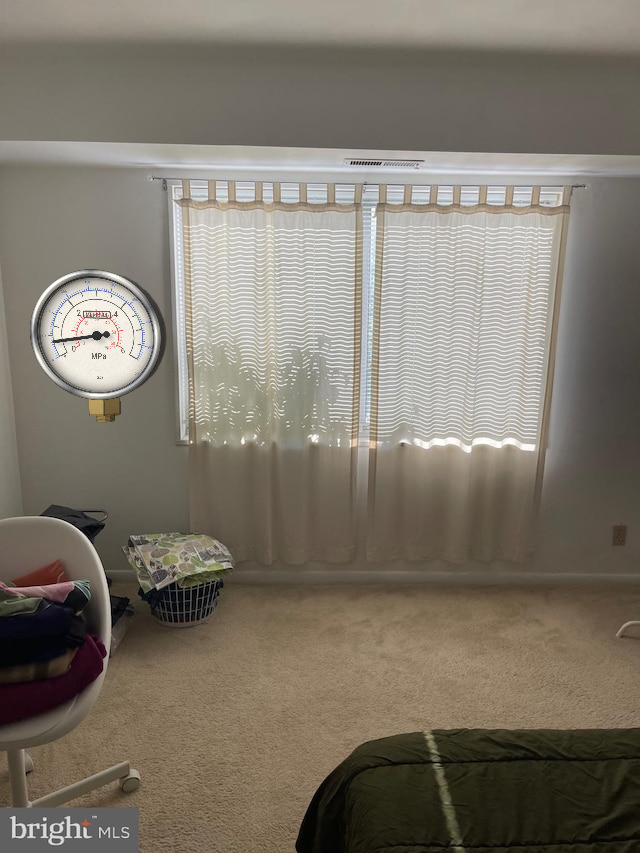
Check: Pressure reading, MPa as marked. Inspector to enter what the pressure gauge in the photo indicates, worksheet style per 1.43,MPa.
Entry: 0.5,MPa
